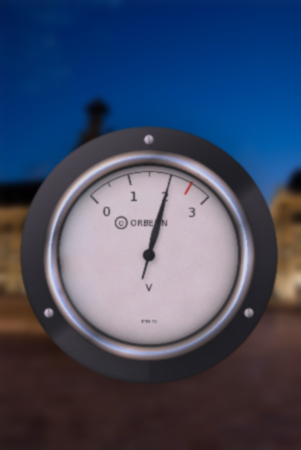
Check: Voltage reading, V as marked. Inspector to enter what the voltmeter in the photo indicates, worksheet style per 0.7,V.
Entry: 2,V
